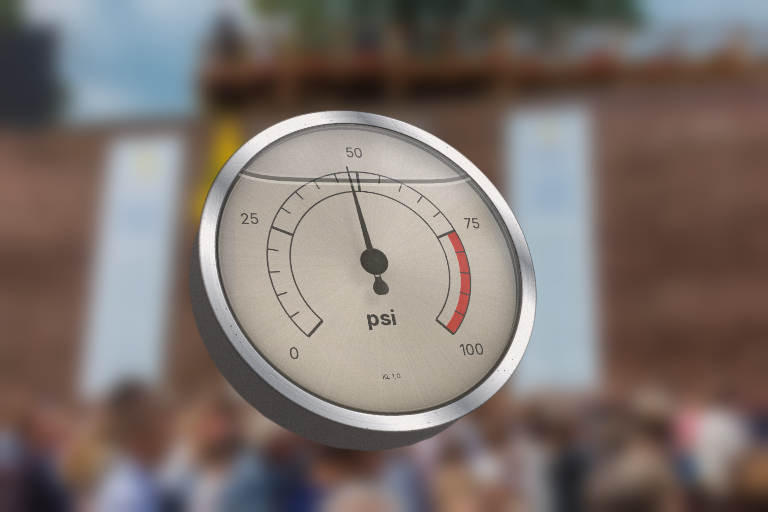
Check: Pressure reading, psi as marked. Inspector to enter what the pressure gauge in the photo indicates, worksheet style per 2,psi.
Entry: 47.5,psi
